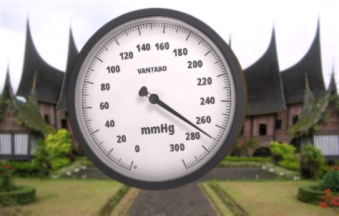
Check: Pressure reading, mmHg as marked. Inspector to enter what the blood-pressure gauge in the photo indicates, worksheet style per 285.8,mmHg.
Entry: 270,mmHg
